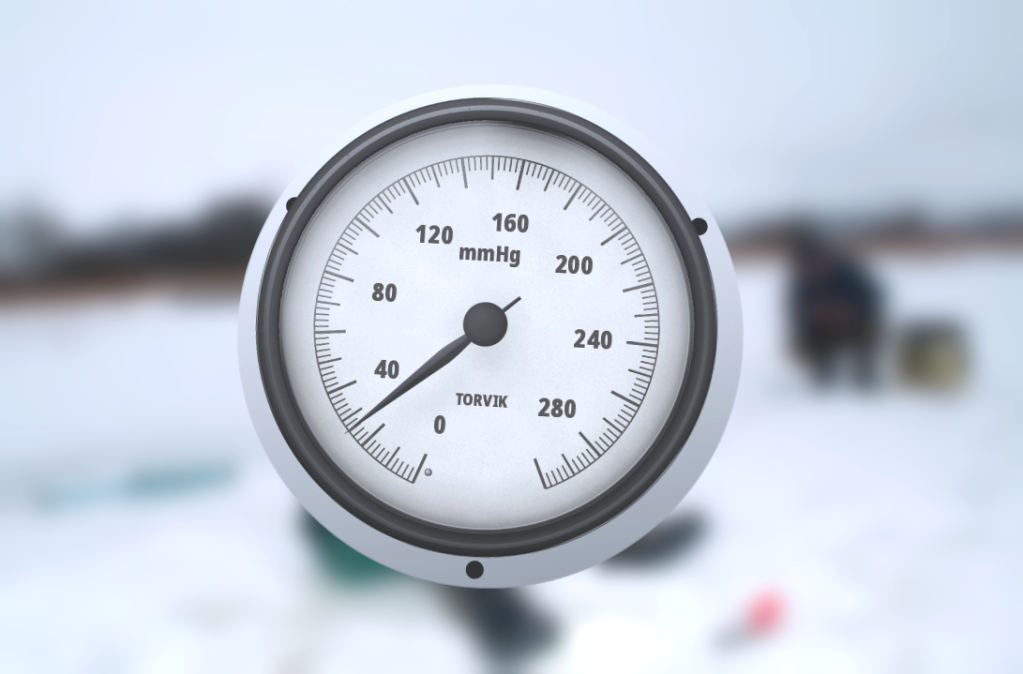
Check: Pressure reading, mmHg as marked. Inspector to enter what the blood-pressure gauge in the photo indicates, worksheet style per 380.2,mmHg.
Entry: 26,mmHg
